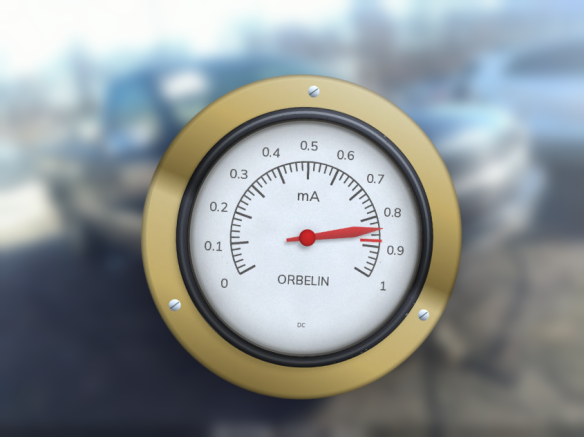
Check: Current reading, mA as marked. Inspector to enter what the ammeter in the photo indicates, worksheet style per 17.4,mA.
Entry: 0.84,mA
